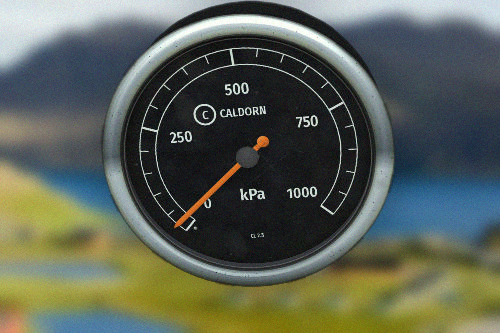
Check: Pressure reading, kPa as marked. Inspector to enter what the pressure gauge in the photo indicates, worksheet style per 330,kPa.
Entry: 25,kPa
